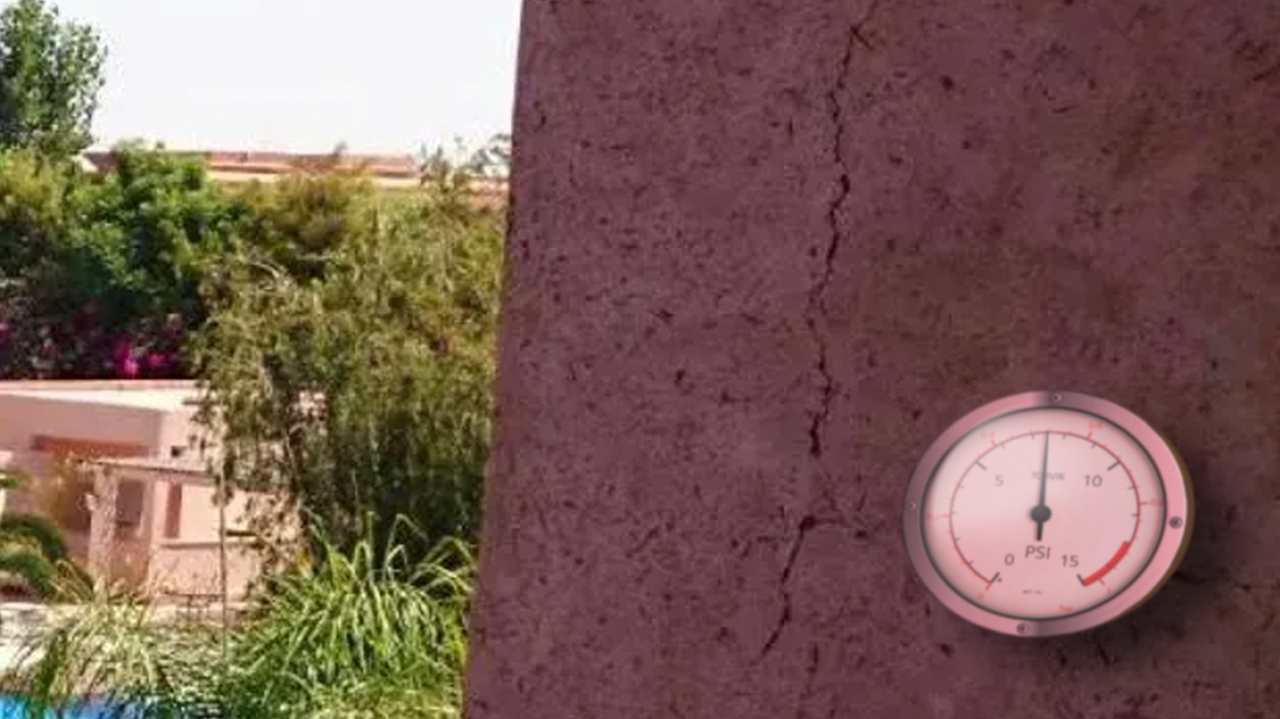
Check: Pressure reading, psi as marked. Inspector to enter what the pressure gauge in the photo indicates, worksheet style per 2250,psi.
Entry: 7.5,psi
